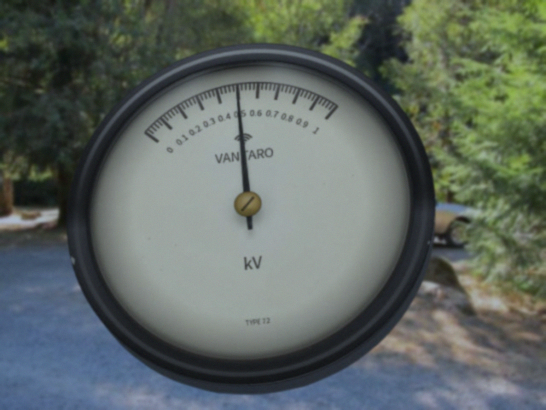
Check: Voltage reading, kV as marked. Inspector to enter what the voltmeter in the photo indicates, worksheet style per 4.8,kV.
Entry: 0.5,kV
